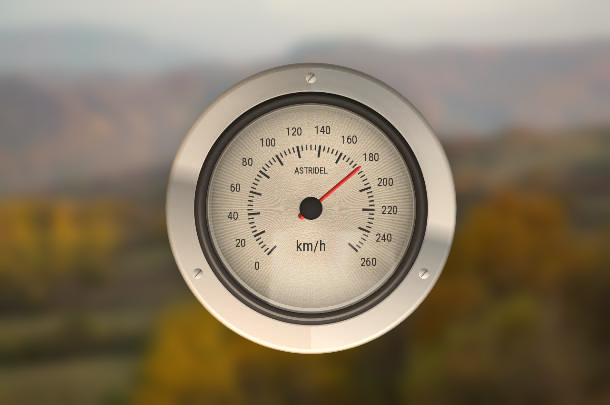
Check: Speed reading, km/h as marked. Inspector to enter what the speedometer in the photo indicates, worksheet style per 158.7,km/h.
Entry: 180,km/h
